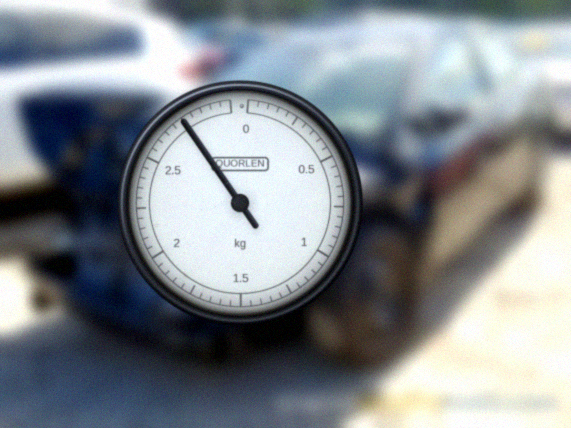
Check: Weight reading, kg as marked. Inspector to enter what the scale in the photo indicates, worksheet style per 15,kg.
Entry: 2.75,kg
